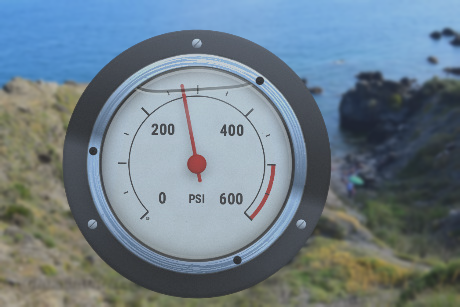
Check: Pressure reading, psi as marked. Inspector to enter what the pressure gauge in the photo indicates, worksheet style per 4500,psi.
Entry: 275,psi
